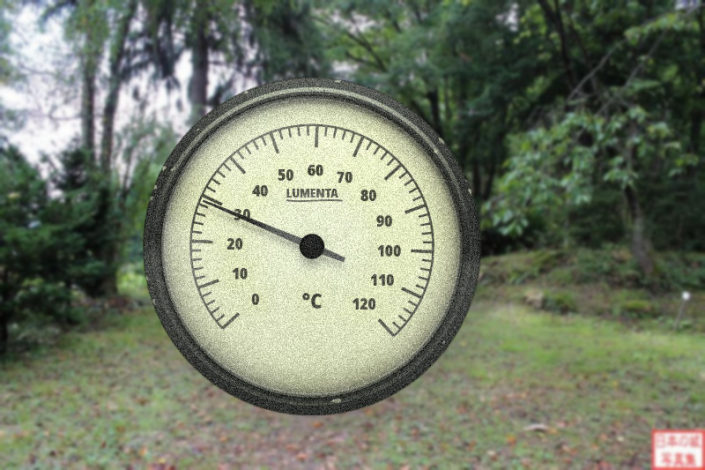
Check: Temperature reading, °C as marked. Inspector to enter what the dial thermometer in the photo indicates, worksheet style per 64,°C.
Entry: 29,°C
